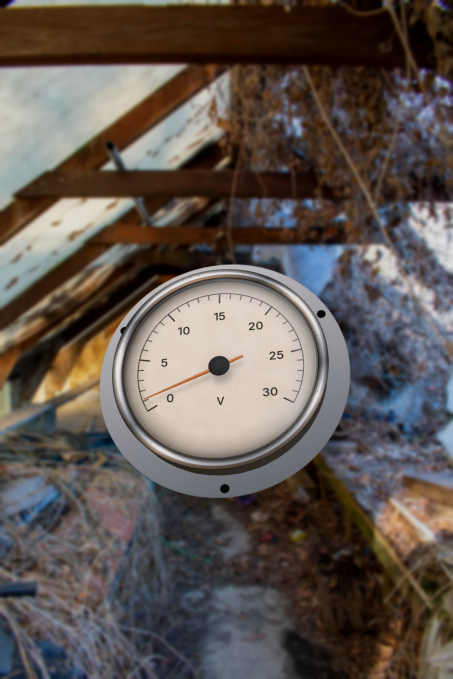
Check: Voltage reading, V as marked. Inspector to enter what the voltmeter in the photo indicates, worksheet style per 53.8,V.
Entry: 1,V
